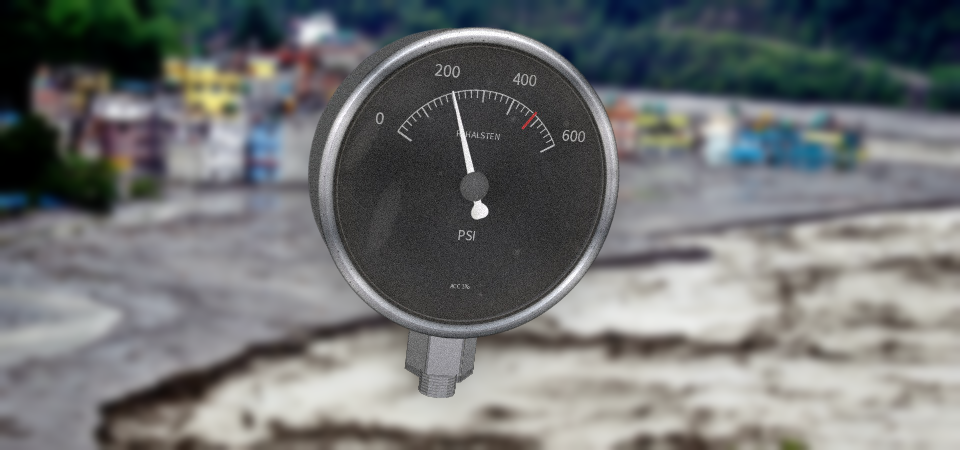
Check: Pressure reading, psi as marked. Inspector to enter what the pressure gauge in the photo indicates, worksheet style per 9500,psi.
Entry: 200,psi
